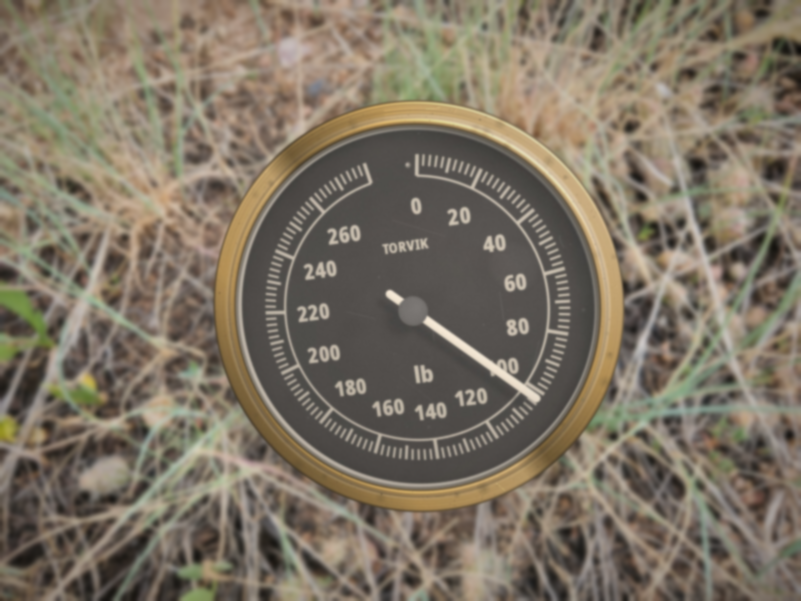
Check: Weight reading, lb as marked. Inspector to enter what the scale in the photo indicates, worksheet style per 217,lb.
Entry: 102,lb
